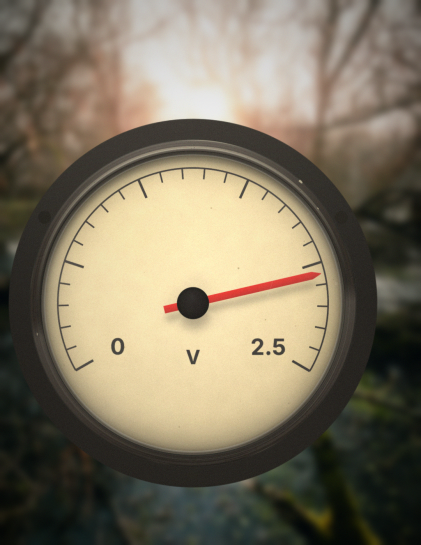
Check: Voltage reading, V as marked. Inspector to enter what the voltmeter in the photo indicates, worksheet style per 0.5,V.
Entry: 2.05,V
